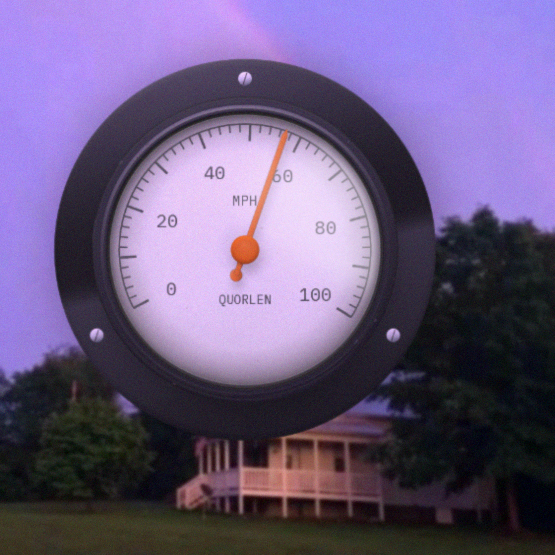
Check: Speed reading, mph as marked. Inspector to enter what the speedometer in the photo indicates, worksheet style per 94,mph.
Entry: 57,mph
